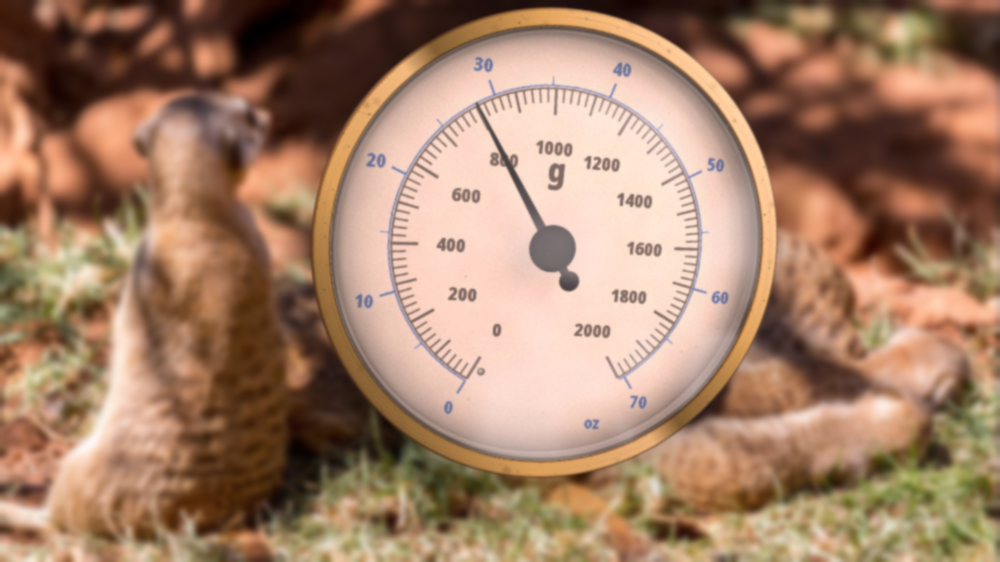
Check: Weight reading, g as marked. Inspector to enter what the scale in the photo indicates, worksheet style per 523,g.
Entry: 800,g
